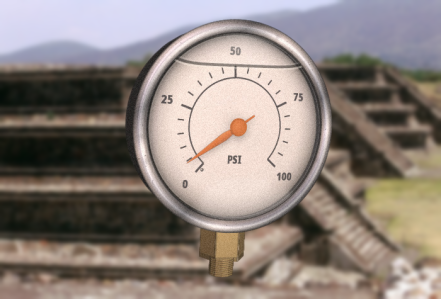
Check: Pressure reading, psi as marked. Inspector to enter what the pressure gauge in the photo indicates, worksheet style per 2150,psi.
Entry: 5,psi
